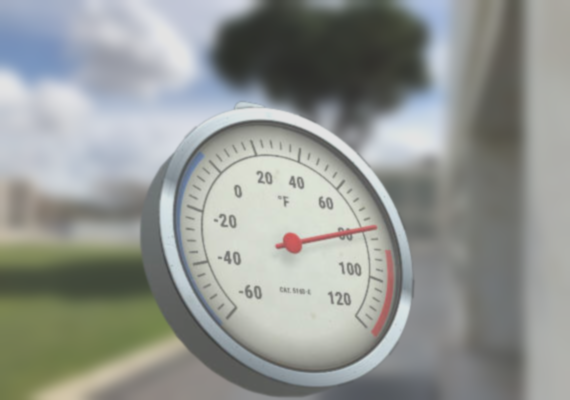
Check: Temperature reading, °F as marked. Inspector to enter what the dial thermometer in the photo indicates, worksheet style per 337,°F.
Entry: 80,°F
